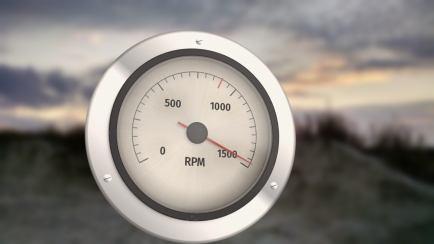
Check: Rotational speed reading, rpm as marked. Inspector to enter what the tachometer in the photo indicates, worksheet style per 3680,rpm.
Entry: 1475,rpm
